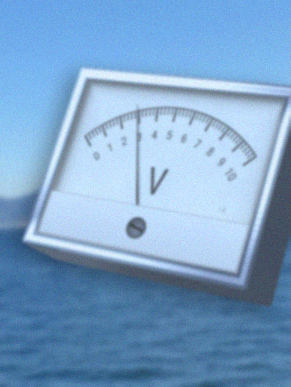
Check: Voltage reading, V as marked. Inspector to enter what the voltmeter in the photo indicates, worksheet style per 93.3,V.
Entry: 3,V
